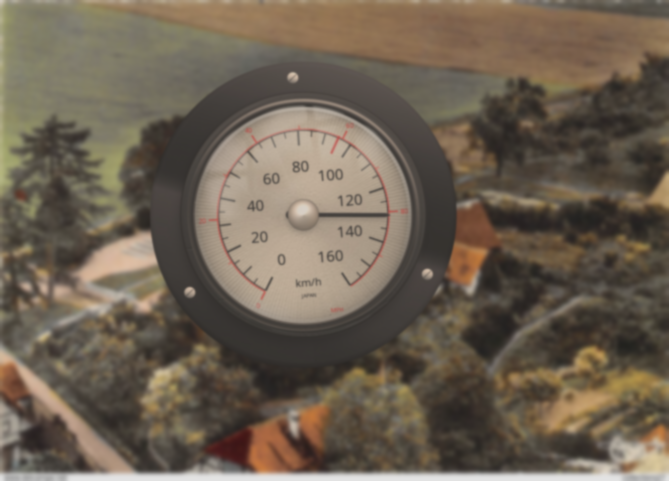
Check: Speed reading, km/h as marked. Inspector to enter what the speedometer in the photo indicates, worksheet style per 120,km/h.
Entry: 130,km/h
